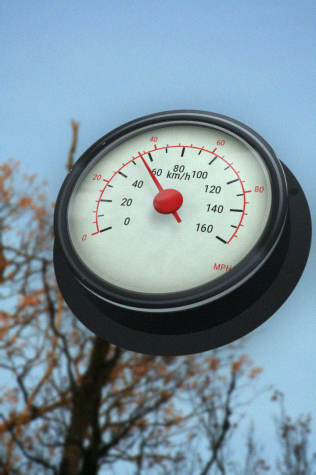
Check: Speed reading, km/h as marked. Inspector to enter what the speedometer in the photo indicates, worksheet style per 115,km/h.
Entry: 55,km/h
